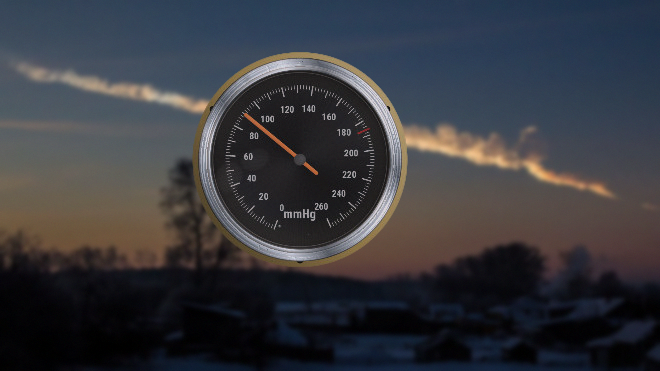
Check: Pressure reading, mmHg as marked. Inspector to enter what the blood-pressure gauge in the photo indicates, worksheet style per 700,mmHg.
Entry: 90,mmHg
